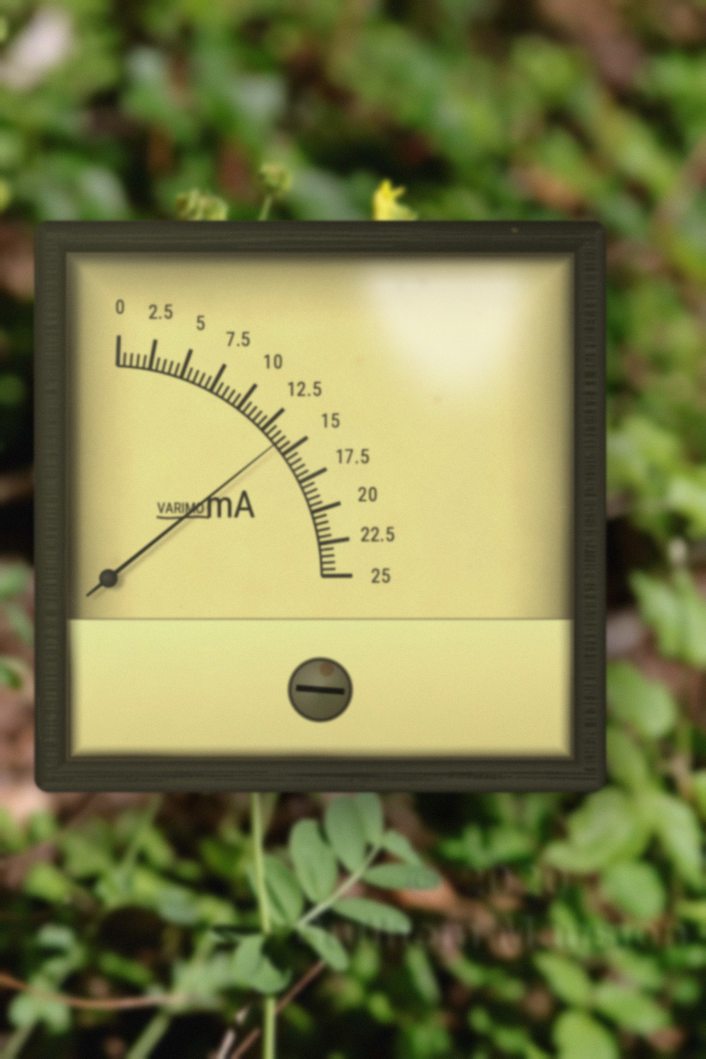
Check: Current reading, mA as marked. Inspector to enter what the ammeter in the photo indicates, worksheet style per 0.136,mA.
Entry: 14,mA
